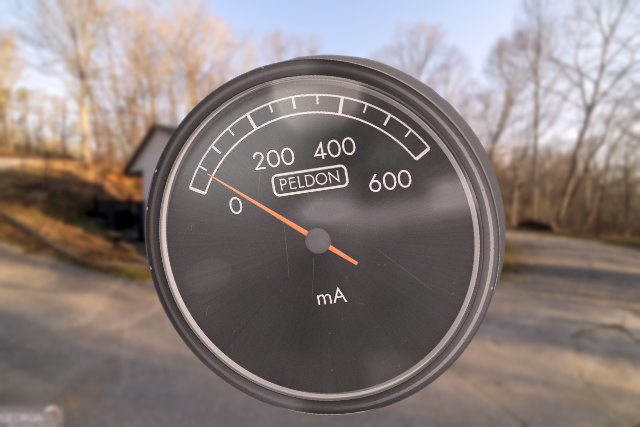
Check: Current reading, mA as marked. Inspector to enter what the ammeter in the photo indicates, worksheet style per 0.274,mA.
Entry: 50,mA
